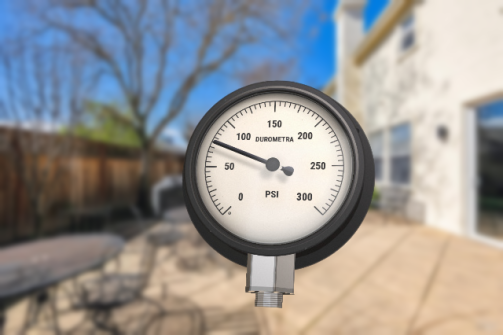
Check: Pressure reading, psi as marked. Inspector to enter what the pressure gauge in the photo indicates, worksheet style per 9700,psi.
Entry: 75,psi
